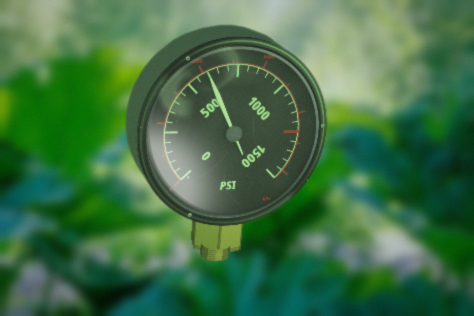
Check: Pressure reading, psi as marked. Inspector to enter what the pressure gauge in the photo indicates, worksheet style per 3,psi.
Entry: 600,psi
